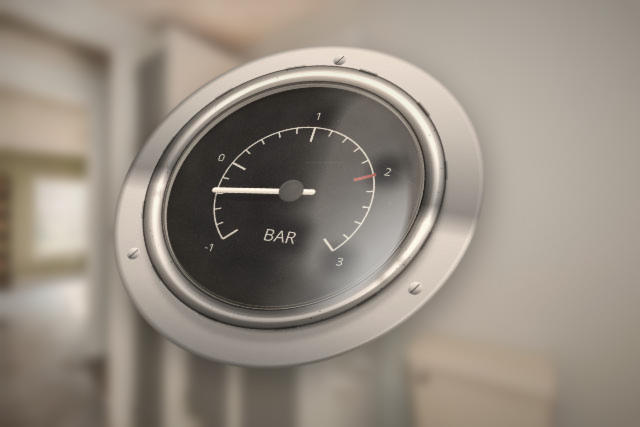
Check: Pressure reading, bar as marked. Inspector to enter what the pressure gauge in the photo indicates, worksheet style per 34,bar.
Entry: -0.4,bar
